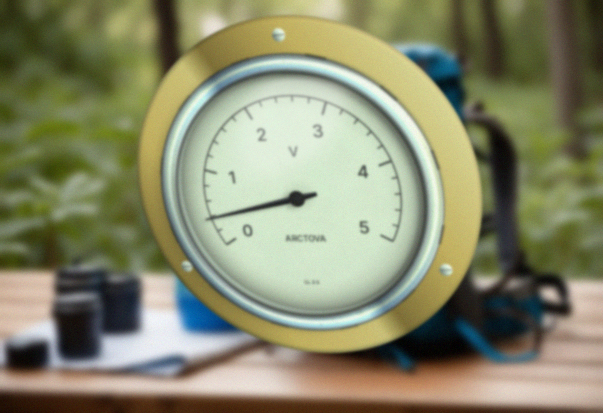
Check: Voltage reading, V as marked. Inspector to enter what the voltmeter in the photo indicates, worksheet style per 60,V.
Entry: 0.4,V
